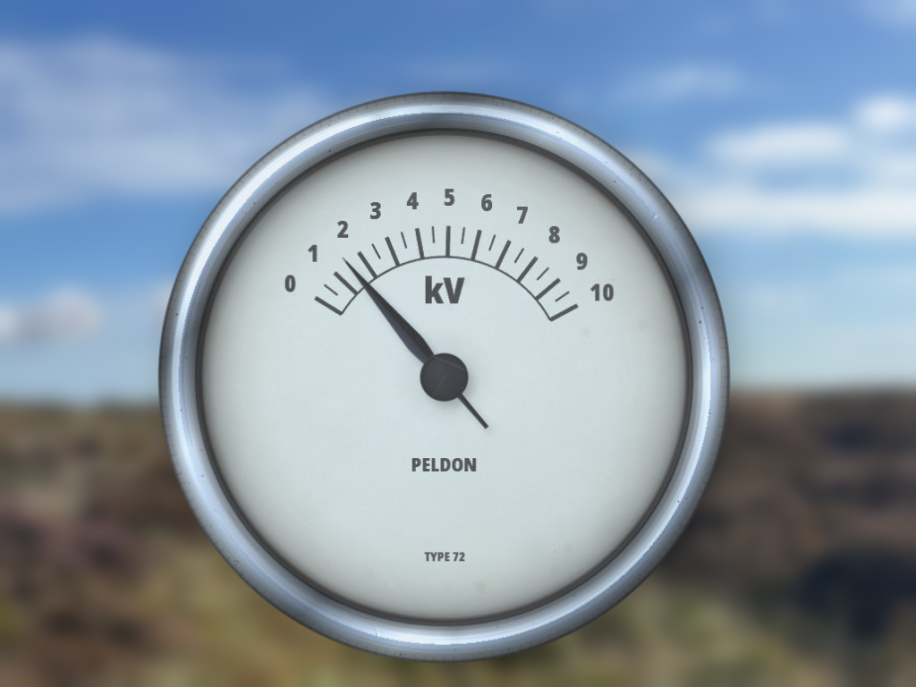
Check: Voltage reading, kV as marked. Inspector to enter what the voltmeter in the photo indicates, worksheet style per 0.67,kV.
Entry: 1.5,kV
